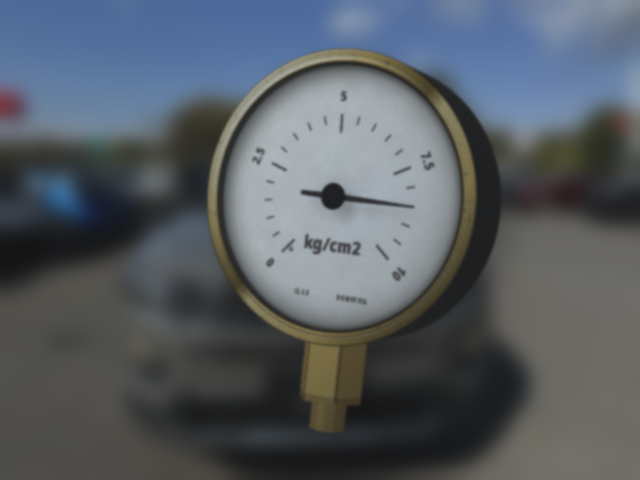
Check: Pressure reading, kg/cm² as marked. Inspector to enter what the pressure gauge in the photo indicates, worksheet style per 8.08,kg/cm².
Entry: 8.5,kg/cm²
